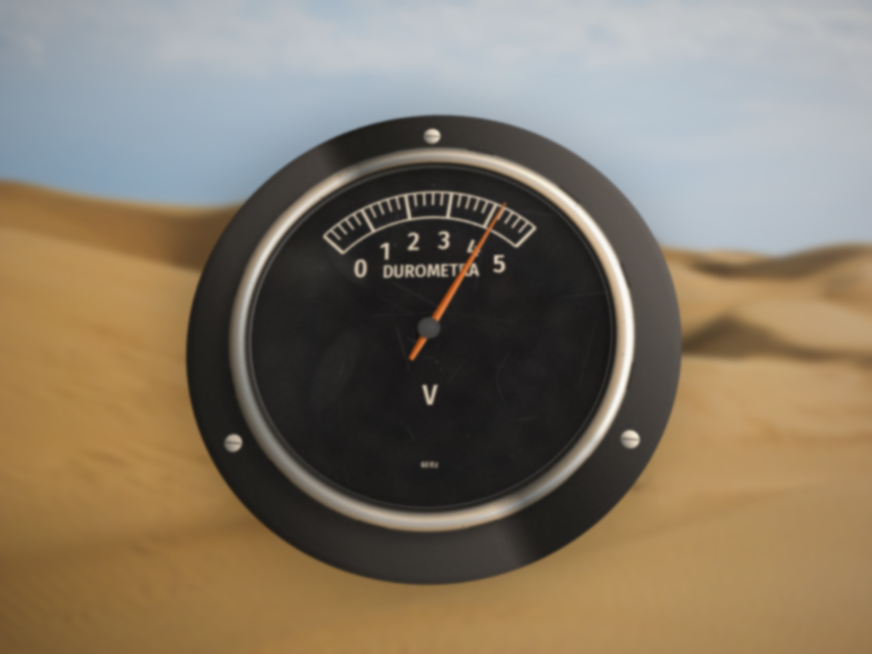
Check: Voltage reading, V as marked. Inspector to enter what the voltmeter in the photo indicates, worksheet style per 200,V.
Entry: 4.2,V
